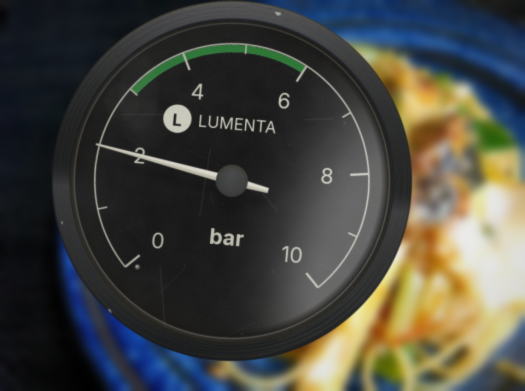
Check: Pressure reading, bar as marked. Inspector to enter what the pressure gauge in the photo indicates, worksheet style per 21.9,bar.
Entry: 2,bar
